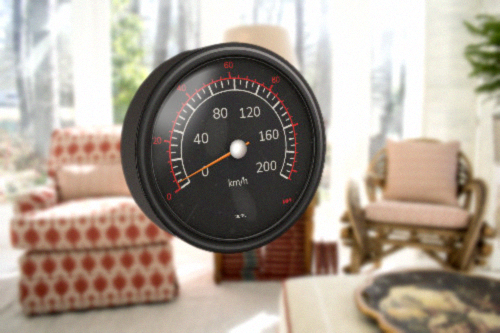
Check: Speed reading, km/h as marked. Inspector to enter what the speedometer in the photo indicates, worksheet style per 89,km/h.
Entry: 5,km/h
